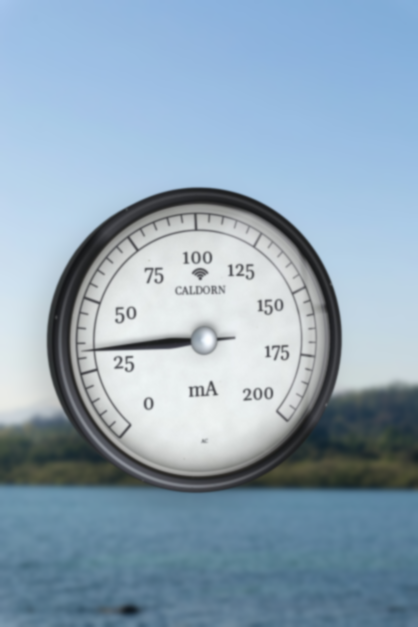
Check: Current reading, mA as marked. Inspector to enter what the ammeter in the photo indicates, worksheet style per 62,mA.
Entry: 32.5,mA
